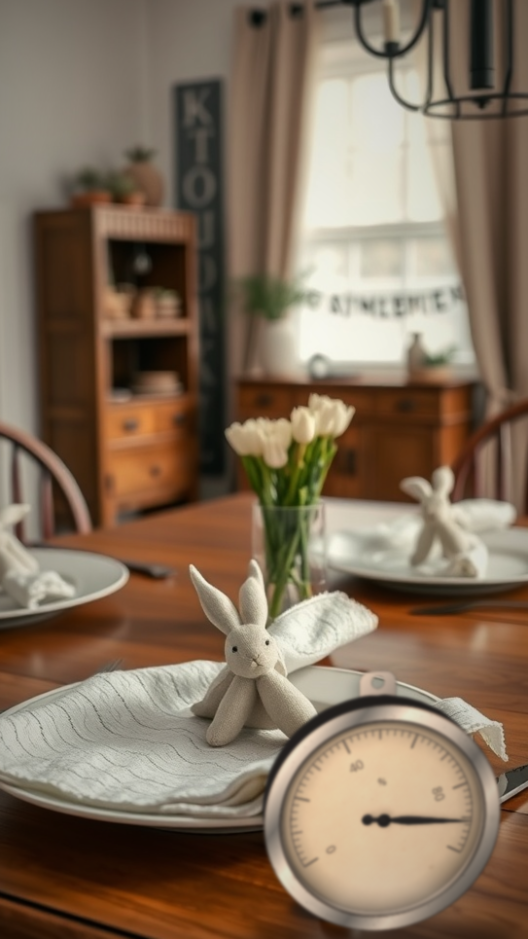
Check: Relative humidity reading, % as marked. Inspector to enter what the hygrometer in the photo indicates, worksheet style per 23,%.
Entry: 90,%
